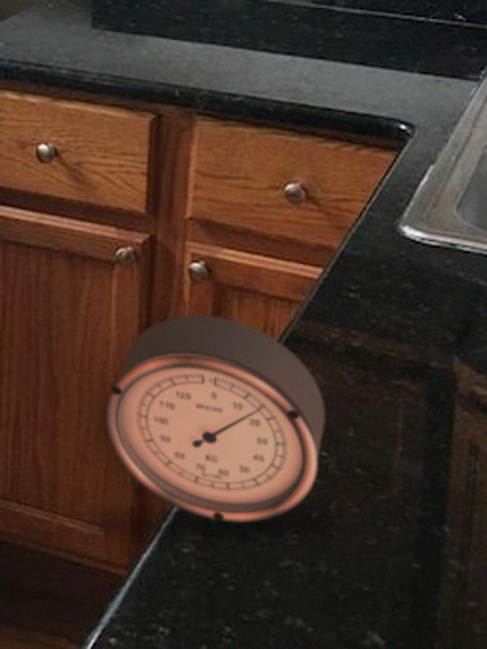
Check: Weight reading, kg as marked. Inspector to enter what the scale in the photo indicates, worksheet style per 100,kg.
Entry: 15,kg
